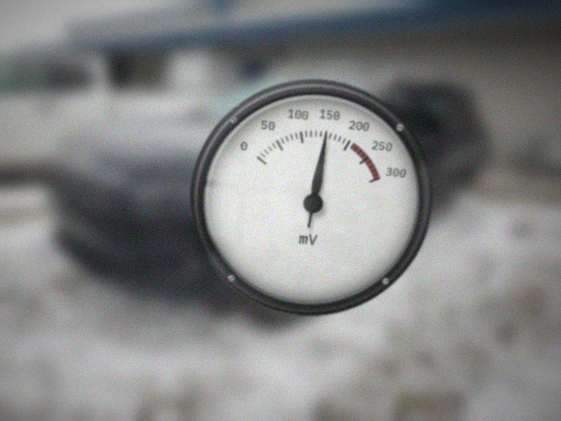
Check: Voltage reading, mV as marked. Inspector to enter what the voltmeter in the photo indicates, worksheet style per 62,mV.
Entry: 150,mV
